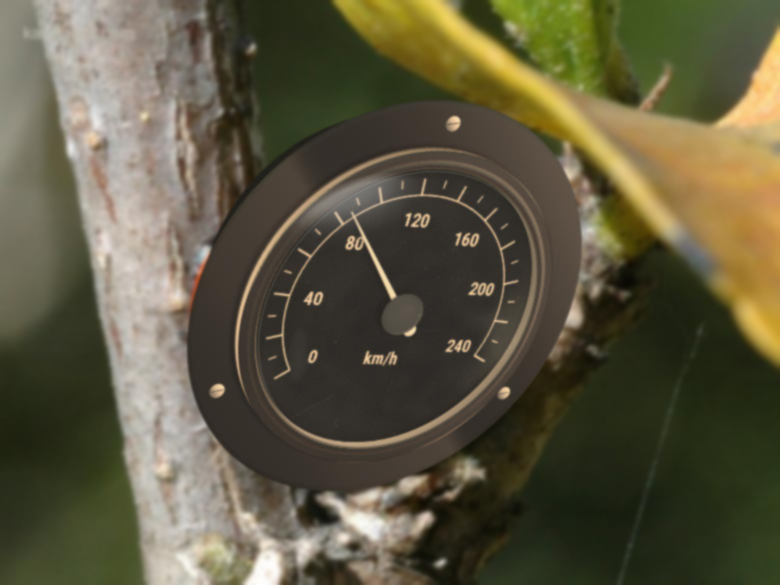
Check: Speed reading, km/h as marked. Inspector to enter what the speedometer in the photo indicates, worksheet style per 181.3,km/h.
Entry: 85,km/h
